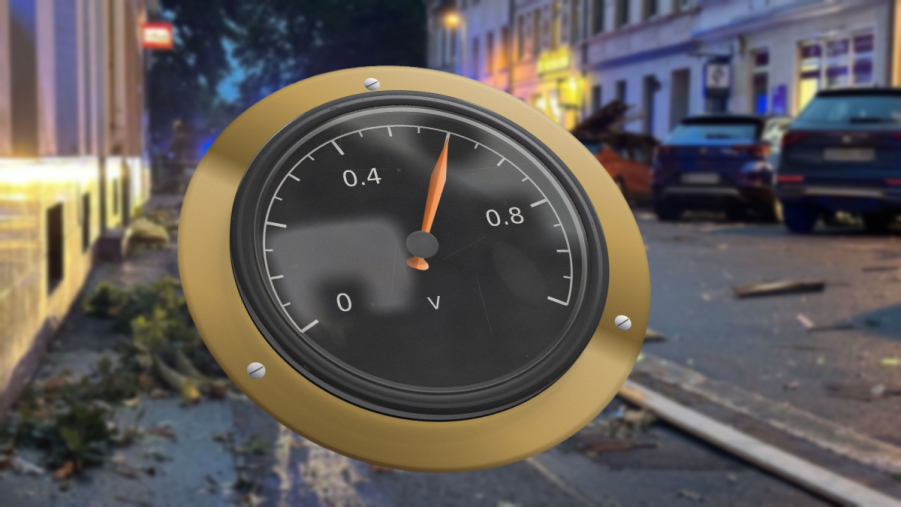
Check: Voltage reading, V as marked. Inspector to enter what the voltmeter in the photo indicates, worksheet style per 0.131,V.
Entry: 0.6,V
